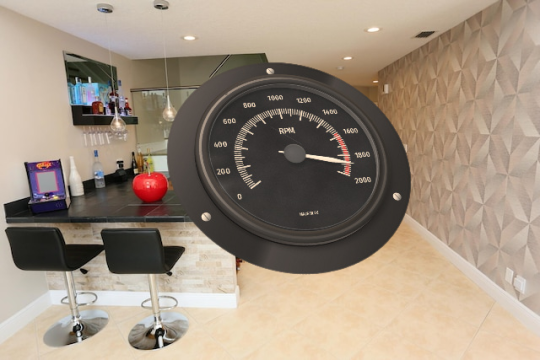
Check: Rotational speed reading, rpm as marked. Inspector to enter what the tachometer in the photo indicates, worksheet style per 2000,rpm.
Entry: 1900,rpm
